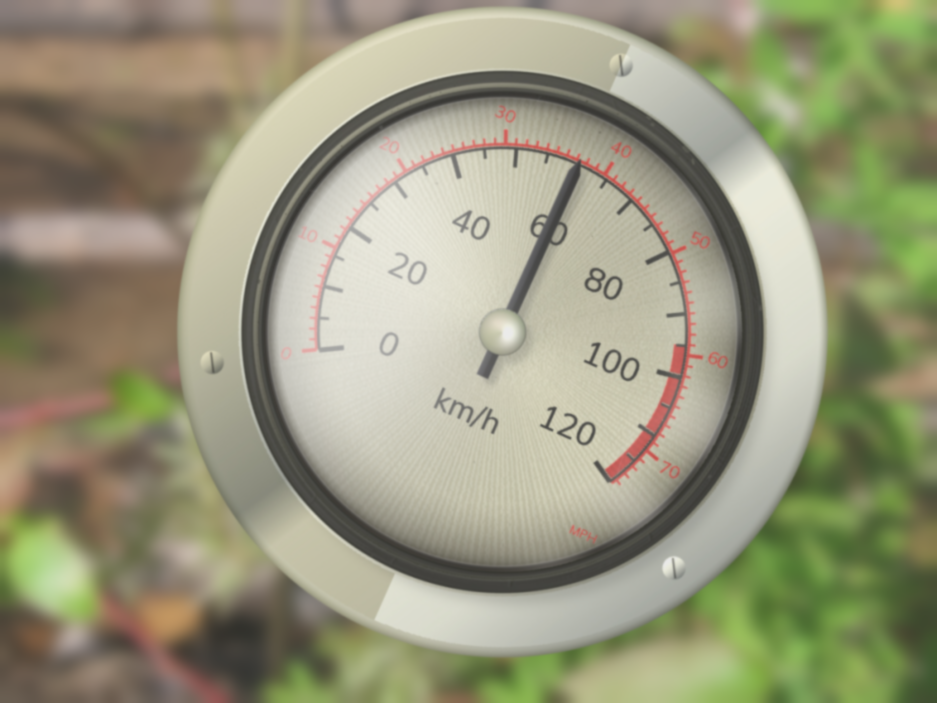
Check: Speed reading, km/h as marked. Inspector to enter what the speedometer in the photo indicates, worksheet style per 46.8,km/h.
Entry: 60,km/h
